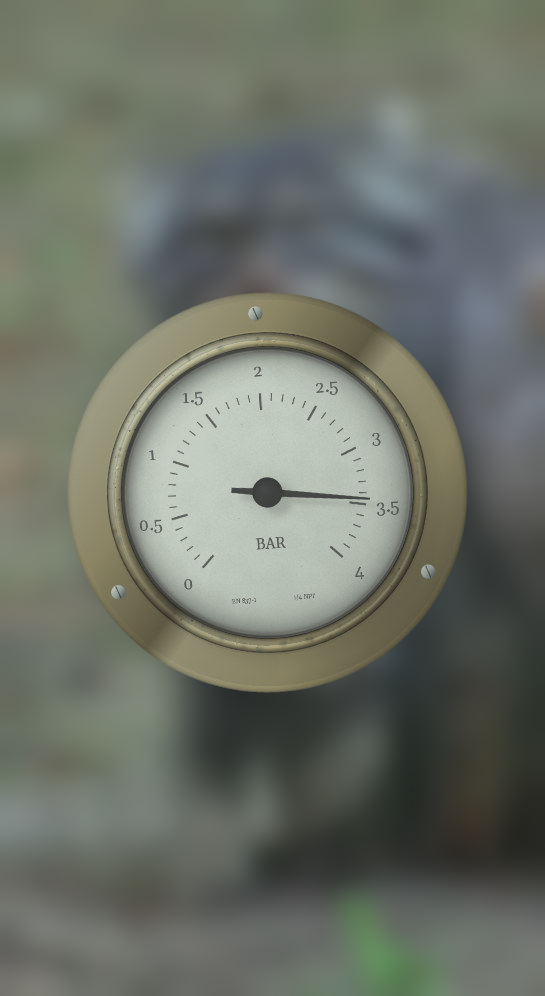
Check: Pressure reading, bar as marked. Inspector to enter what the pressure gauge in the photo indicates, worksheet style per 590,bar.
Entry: 3.45,bar
